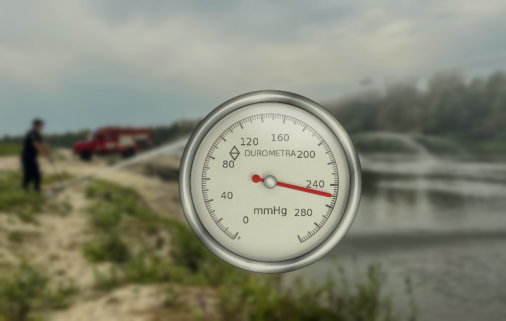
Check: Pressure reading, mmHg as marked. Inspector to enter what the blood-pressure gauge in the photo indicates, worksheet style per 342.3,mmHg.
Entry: 250,mmHg
